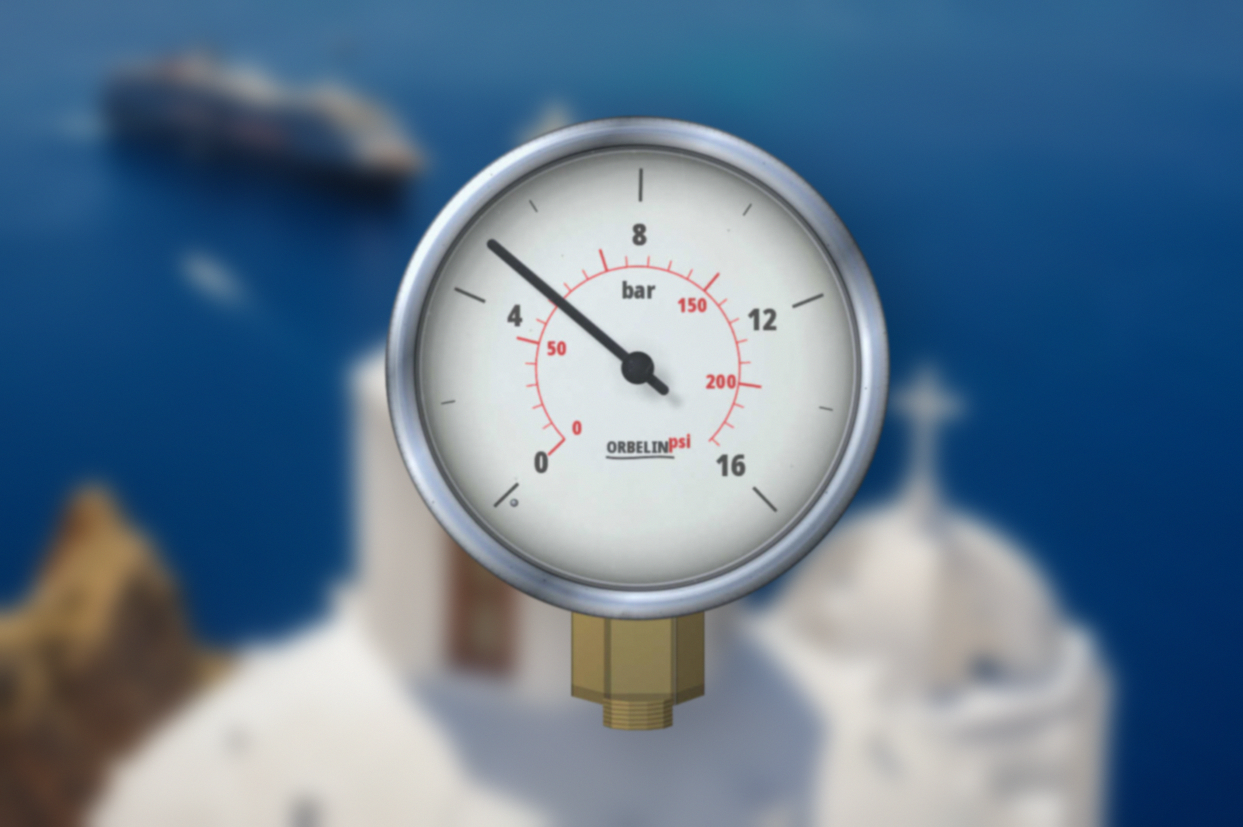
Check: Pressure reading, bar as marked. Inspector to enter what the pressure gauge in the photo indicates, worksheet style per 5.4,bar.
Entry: 5,bar
